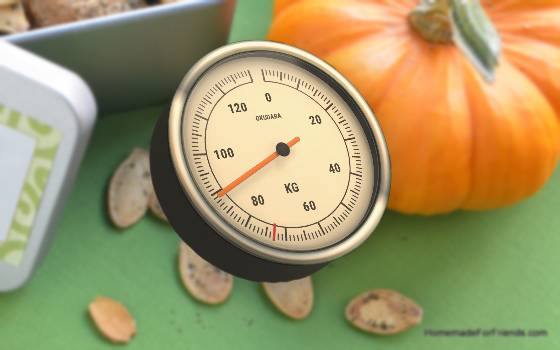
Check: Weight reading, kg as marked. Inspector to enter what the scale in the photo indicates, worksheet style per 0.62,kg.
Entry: 89,kg
